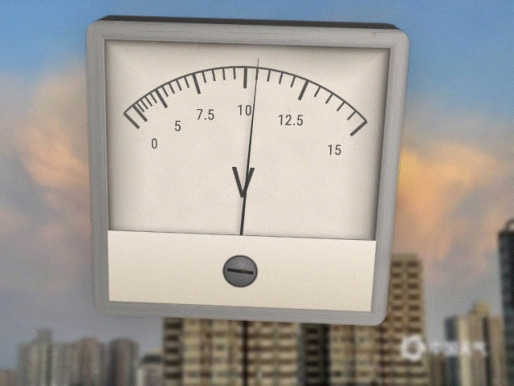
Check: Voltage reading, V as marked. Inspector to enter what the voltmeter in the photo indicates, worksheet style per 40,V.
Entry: 10.5,V
